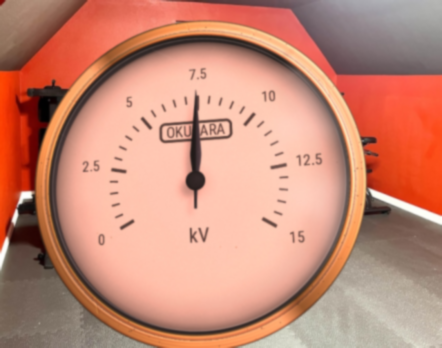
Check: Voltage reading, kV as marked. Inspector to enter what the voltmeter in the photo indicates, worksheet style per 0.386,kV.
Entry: 7.5,kV
